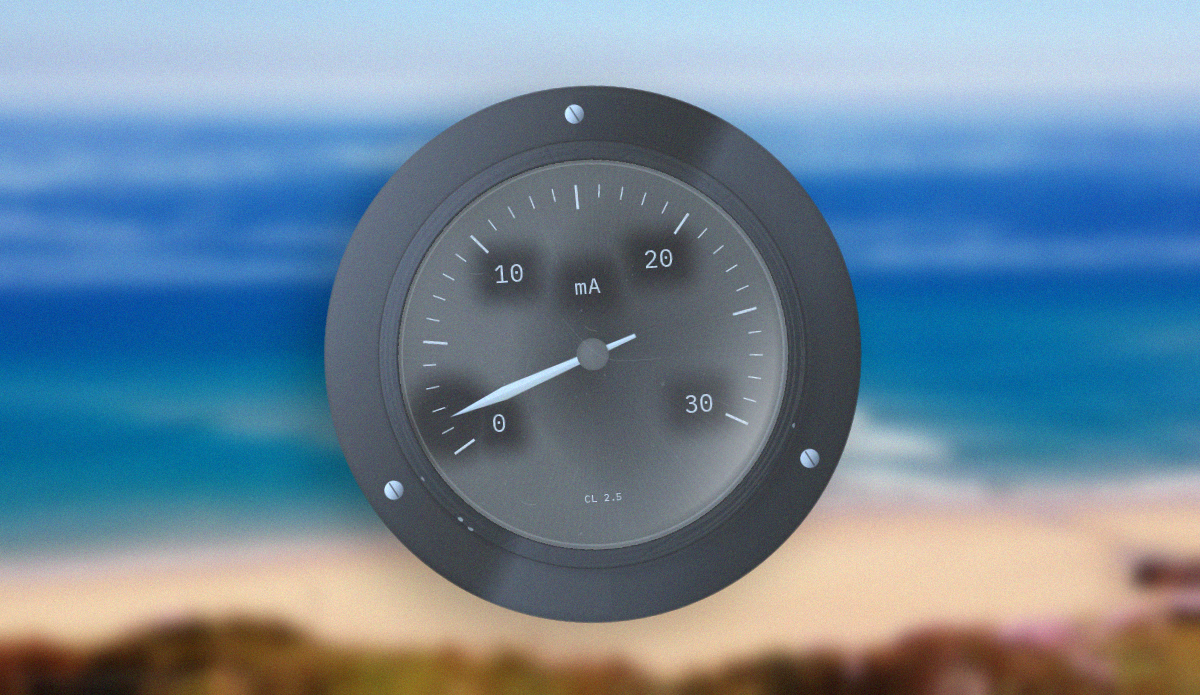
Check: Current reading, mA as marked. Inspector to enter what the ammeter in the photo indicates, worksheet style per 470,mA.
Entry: 1.5,mA
